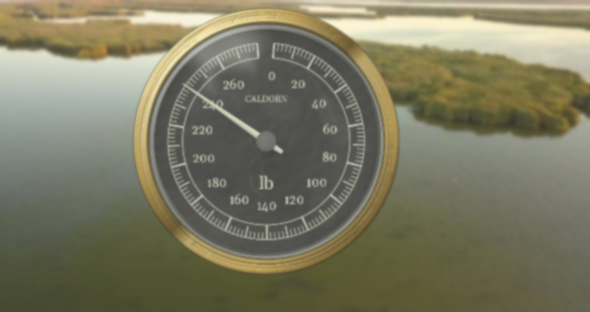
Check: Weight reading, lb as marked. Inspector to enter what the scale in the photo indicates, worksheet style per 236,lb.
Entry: 240,lb
